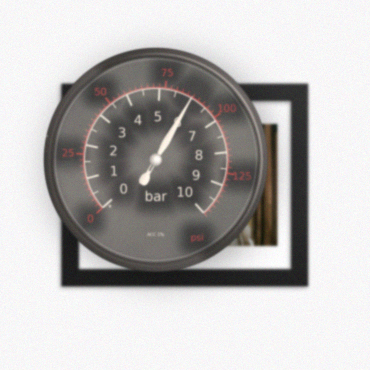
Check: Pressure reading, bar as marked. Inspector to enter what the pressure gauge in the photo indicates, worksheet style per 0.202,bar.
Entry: 6,bar
